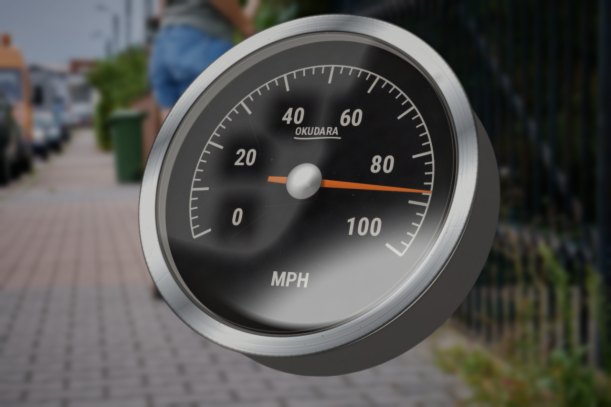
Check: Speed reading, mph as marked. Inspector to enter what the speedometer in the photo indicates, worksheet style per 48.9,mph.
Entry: 88,mph
